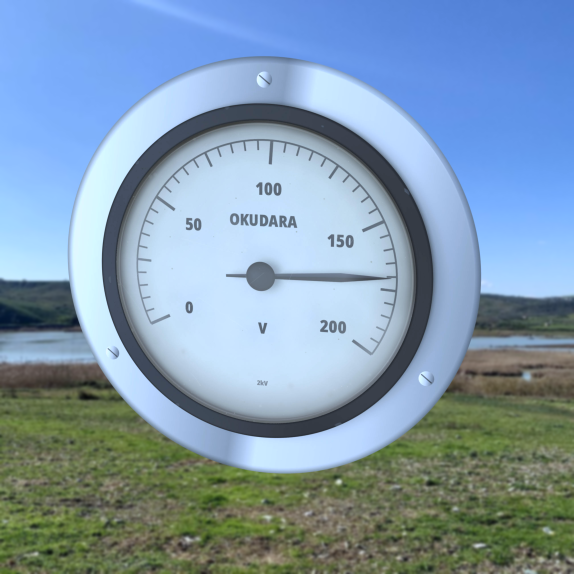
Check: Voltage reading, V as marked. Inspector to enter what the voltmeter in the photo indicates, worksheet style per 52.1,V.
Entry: 170,V
